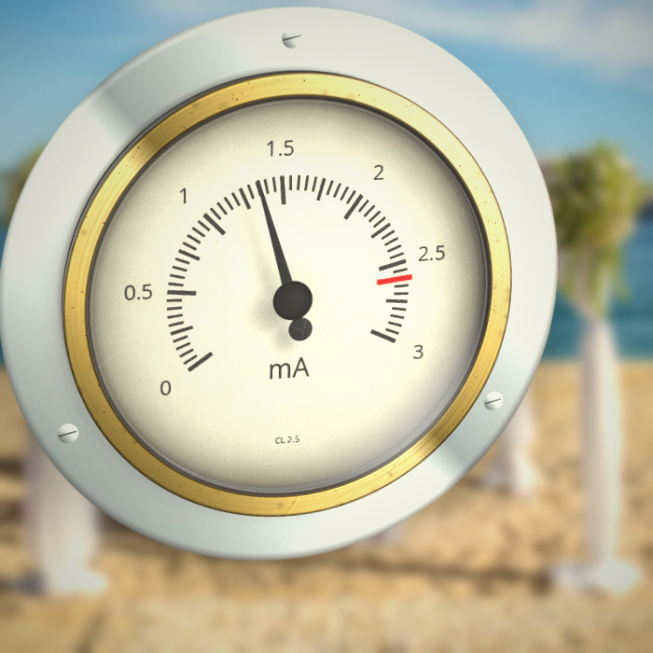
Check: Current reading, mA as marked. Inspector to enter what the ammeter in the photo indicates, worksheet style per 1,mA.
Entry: 1.35,mA
